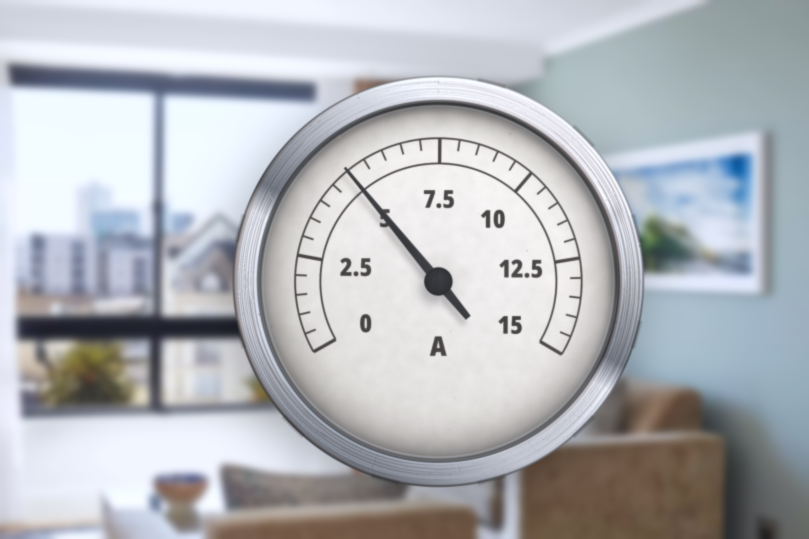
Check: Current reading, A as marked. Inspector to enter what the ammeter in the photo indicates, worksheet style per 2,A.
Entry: 5,A
